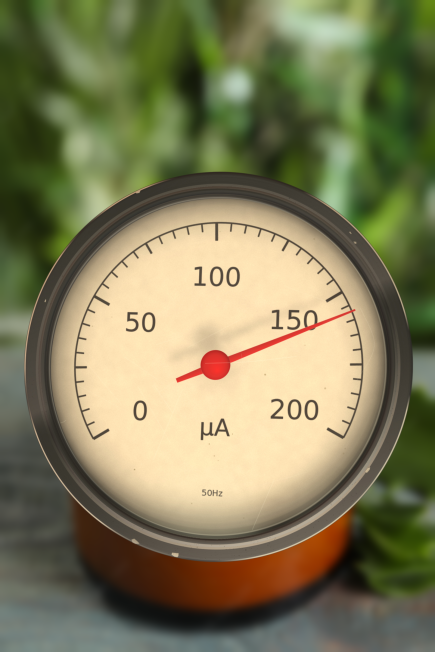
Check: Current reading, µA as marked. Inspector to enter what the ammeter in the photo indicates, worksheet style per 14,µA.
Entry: 157.5,µA
